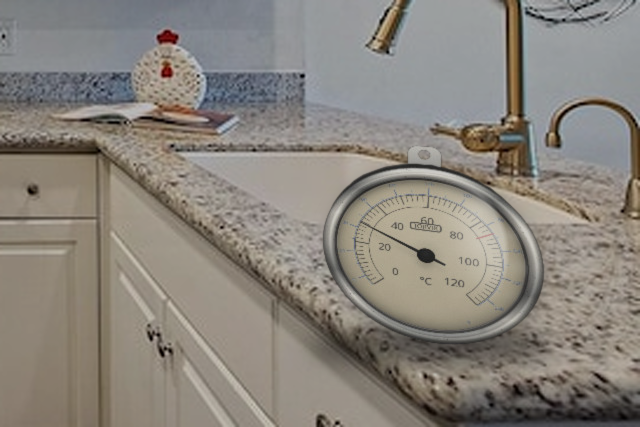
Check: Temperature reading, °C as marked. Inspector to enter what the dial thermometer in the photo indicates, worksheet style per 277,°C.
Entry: 30,°C
